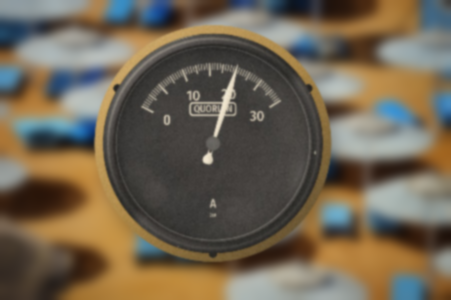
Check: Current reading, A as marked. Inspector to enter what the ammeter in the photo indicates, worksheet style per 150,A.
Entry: 20,A
